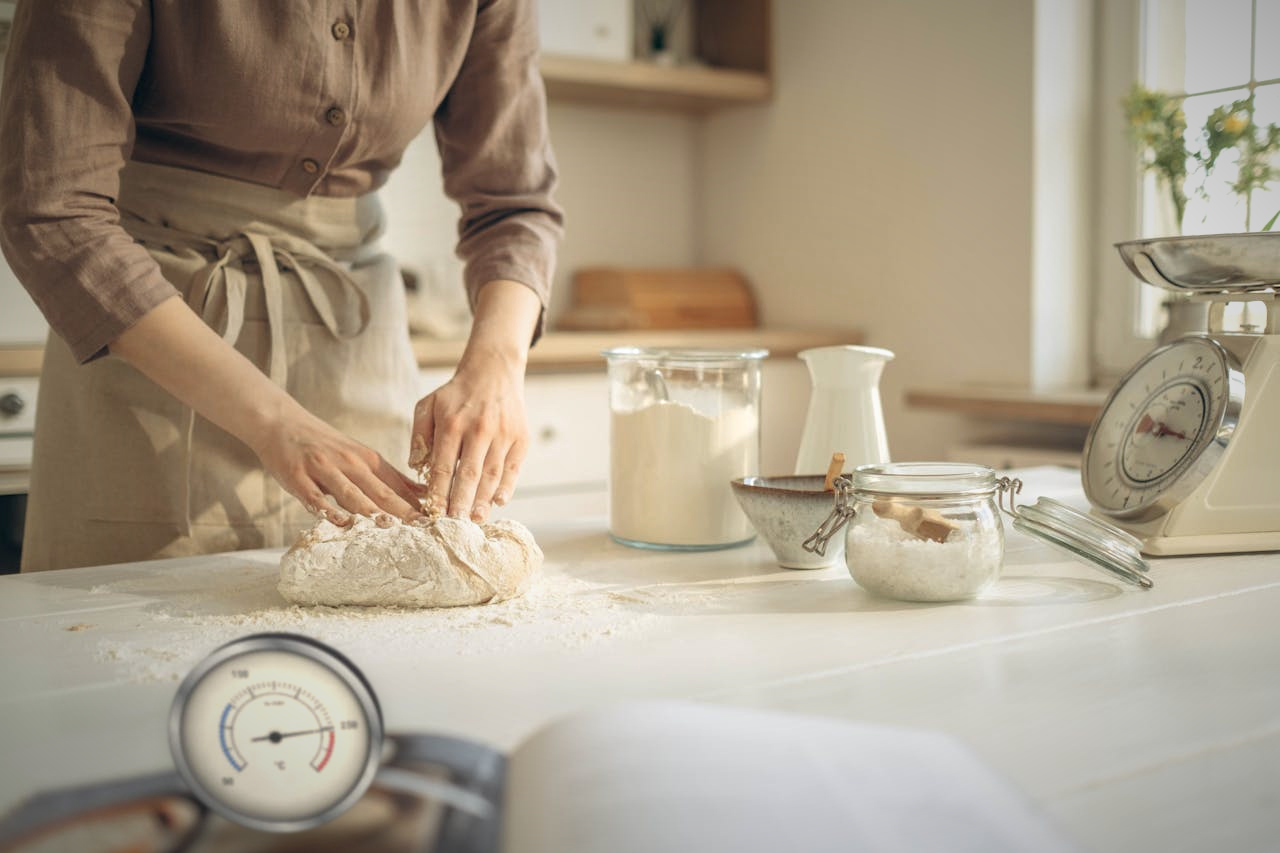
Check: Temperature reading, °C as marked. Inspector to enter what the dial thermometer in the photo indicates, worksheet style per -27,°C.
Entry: 250,°C
